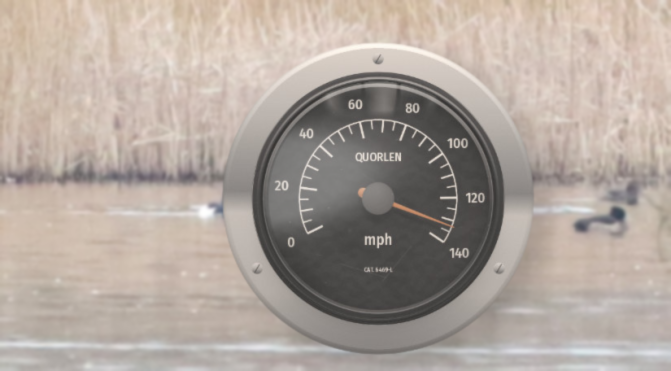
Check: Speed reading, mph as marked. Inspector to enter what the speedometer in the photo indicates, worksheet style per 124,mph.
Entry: 132.5,mph
